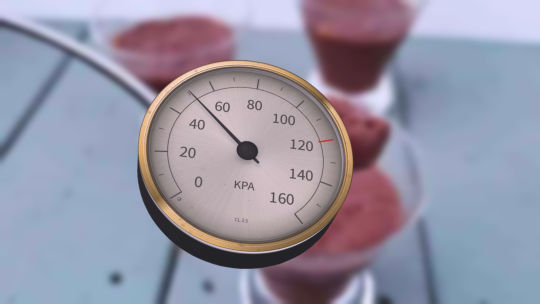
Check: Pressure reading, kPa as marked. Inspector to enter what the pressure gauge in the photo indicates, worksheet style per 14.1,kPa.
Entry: 50,kPa
